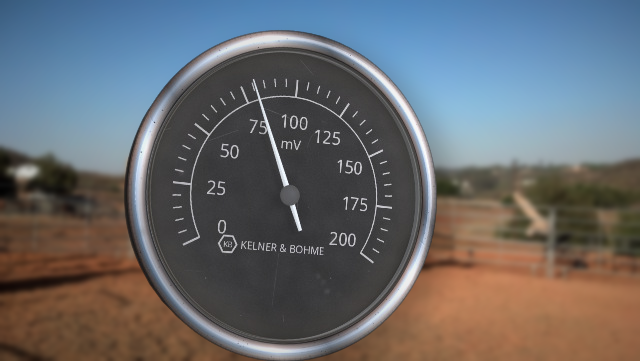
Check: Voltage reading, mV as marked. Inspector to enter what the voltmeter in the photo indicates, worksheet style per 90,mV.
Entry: 80,mV
